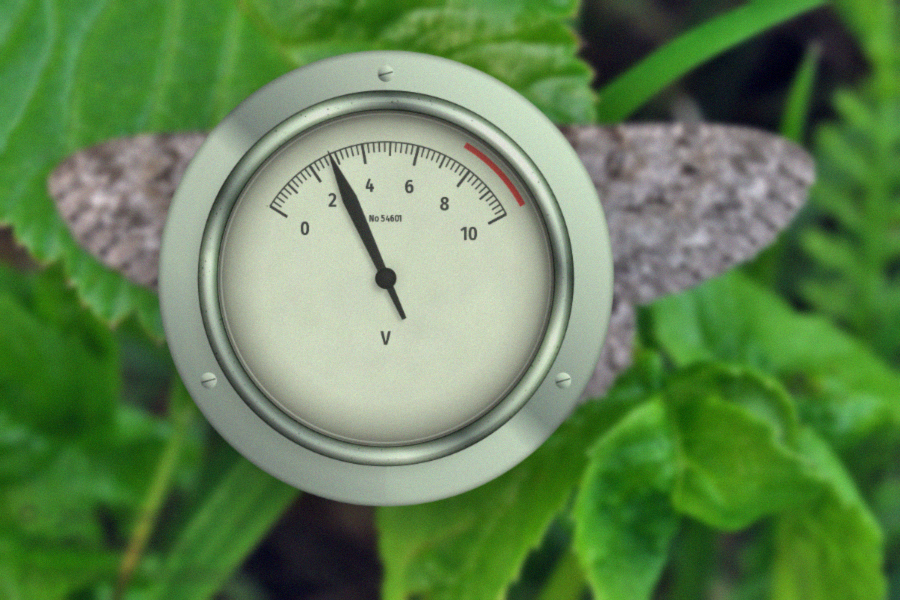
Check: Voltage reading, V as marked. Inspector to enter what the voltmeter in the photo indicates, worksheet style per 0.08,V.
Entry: 2.8,V
